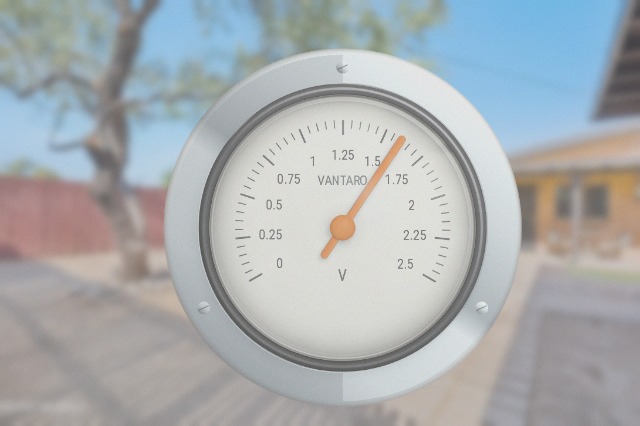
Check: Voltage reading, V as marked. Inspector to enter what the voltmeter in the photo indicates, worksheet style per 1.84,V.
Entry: 1.6,V
